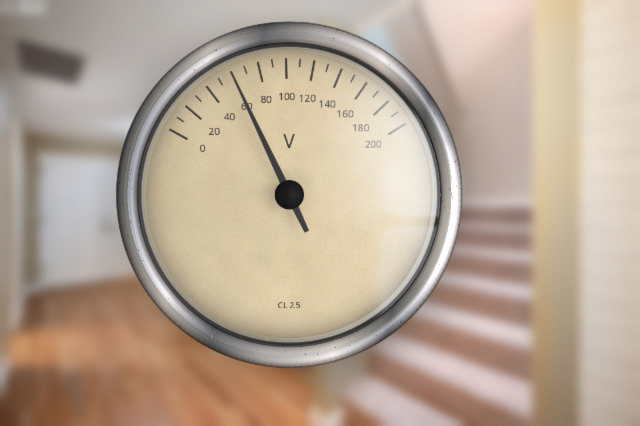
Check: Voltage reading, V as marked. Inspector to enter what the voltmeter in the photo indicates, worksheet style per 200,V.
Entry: 60,V
